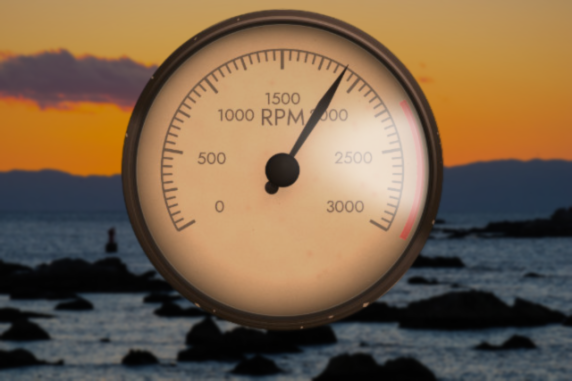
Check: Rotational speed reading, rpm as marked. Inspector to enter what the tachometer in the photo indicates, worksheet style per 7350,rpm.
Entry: 1900,rpm
